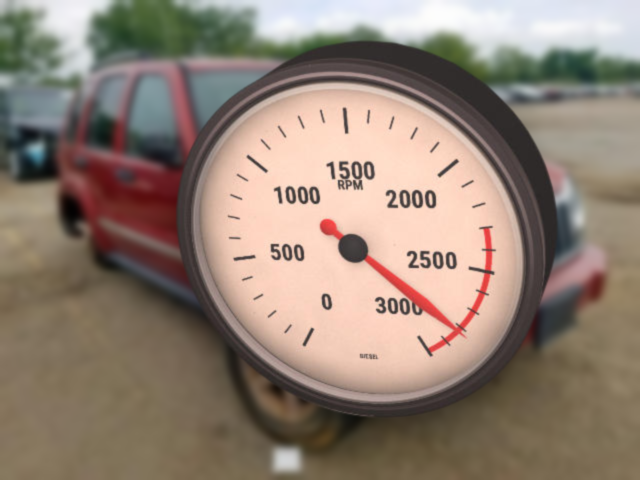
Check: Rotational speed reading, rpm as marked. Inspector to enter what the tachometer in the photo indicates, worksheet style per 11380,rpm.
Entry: 2800,rpm
